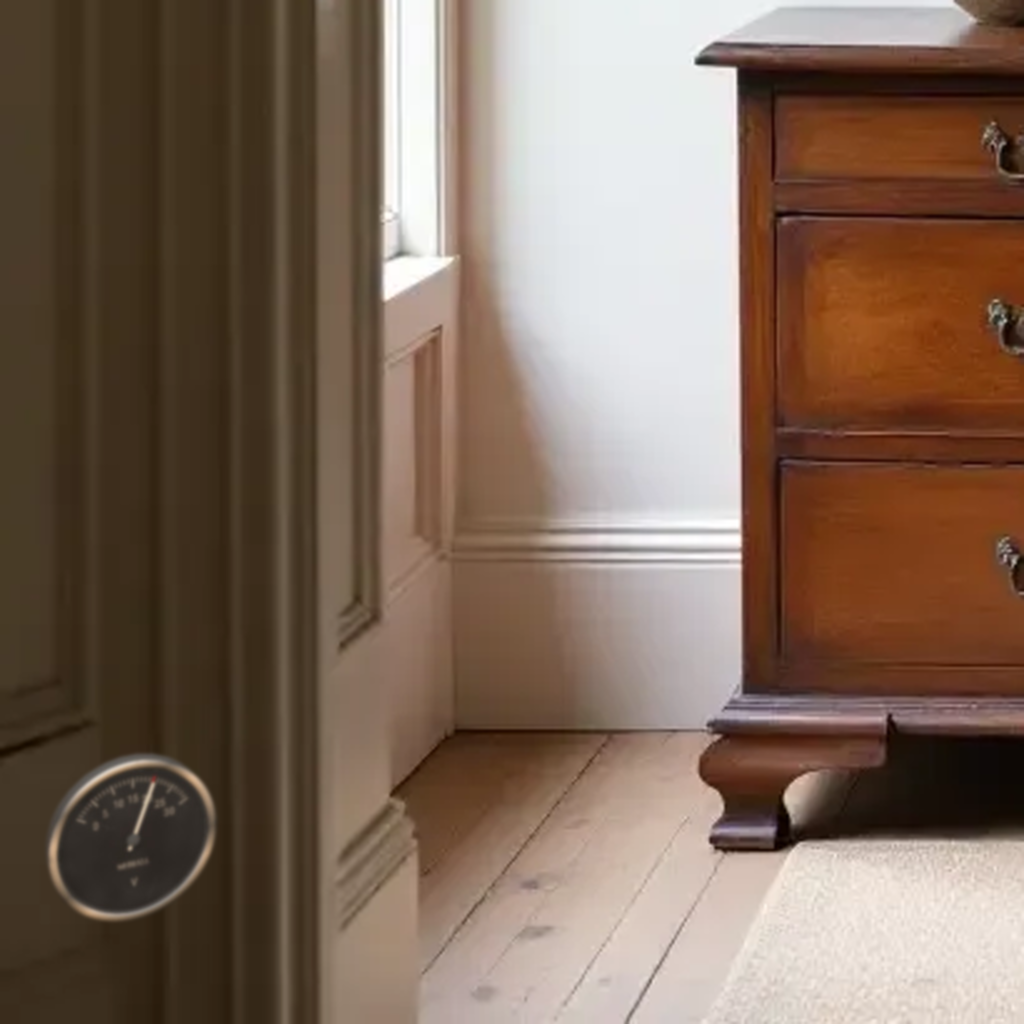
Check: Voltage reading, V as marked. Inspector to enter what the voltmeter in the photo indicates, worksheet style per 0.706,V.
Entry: 20,V
